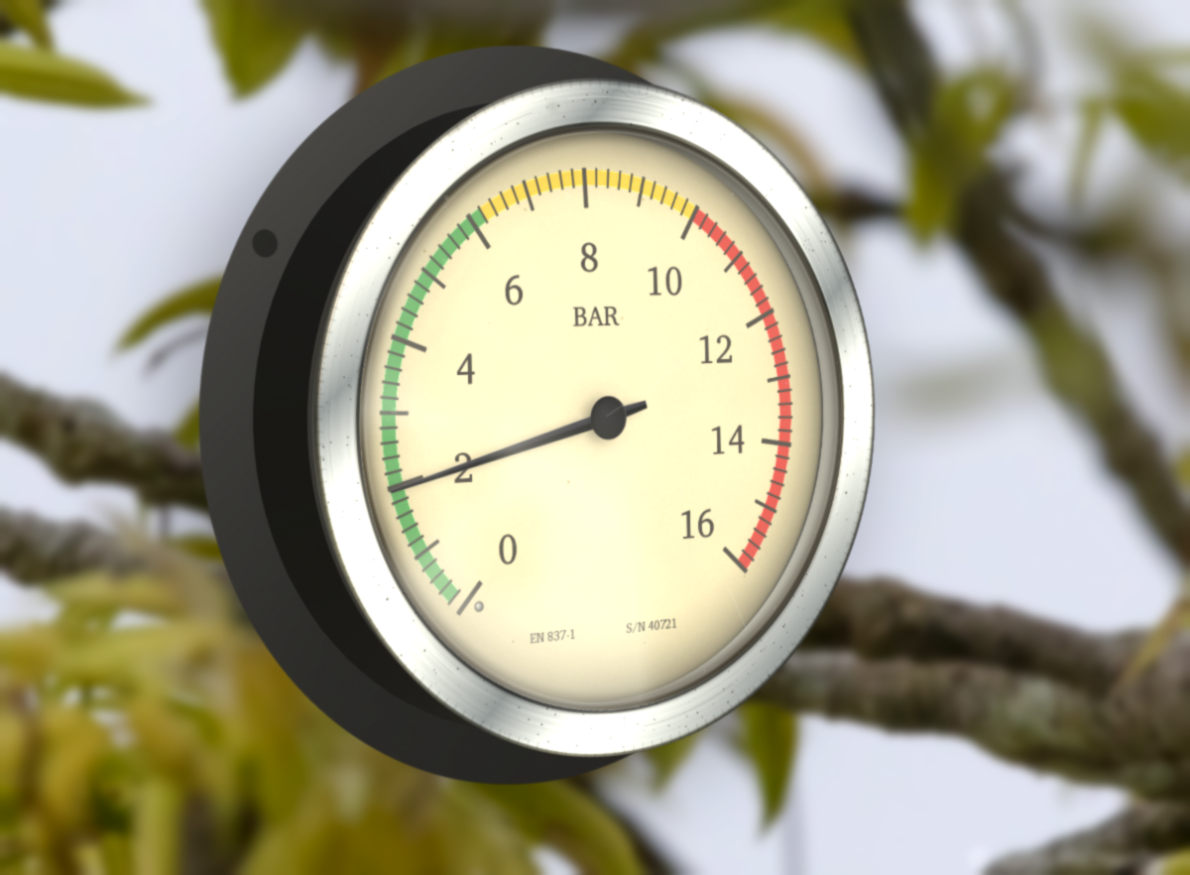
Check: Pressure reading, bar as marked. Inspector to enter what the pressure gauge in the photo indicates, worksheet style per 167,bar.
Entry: 2,bar
